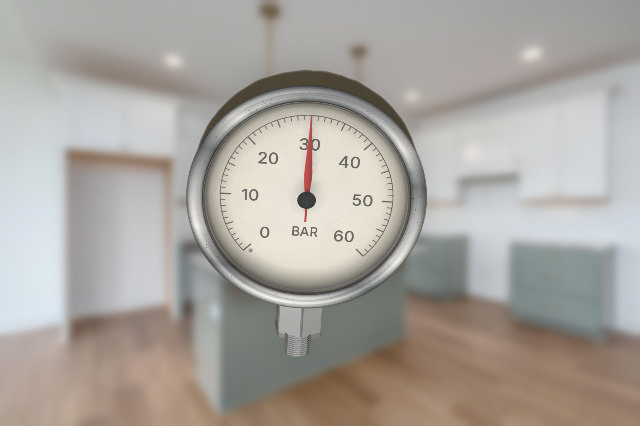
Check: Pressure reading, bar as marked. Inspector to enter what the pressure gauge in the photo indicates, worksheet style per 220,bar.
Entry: 30,bar
